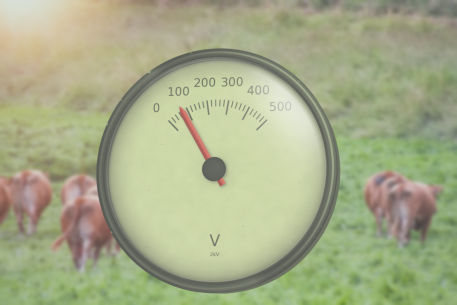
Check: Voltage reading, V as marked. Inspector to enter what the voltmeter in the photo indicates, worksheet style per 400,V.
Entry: 80,V
